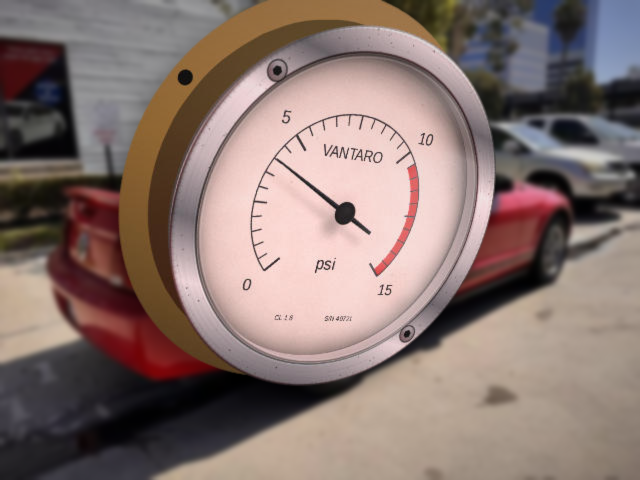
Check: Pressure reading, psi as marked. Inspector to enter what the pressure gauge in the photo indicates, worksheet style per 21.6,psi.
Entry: 4,psi
